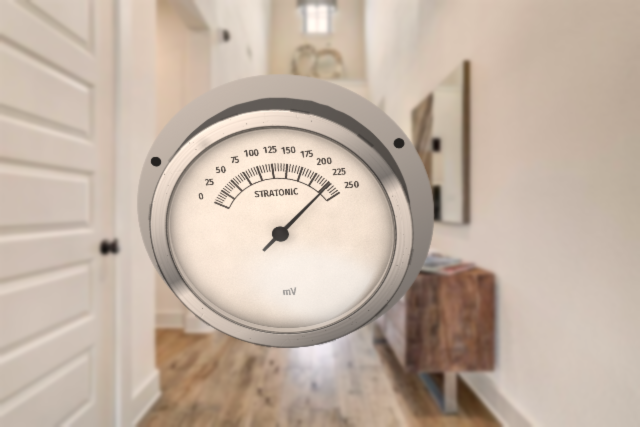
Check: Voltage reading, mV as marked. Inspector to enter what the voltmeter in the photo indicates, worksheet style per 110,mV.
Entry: 225,mV
